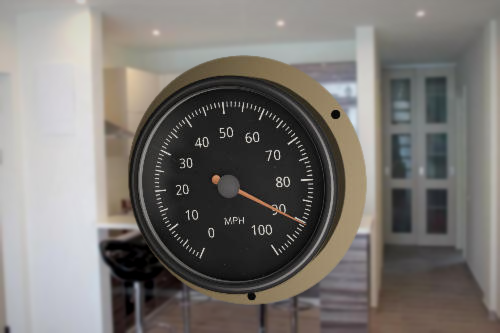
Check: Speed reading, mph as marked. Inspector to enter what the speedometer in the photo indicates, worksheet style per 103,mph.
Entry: 90,mph
